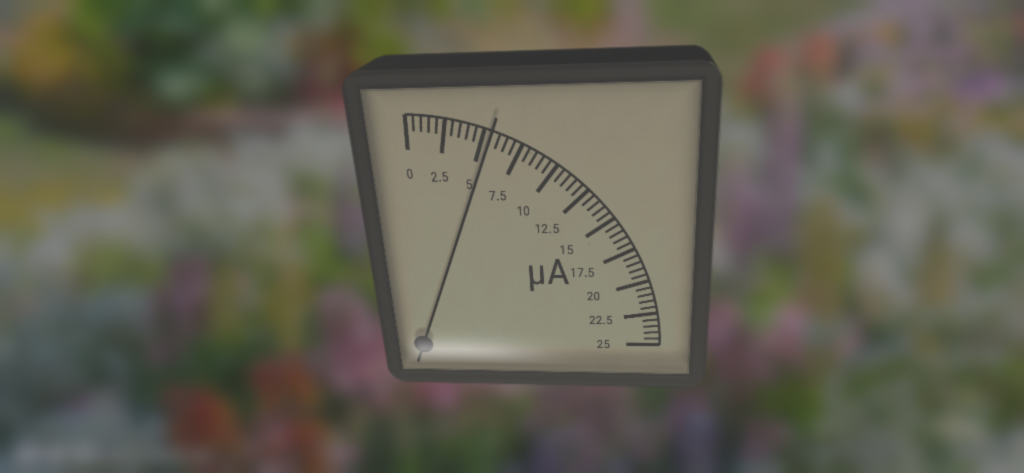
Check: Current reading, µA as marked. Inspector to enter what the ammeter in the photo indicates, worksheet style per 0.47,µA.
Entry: 5.5,µA
